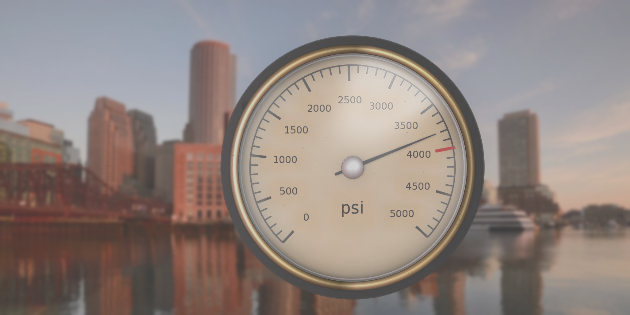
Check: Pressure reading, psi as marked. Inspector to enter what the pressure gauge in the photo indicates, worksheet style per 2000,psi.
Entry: 3800,psi
